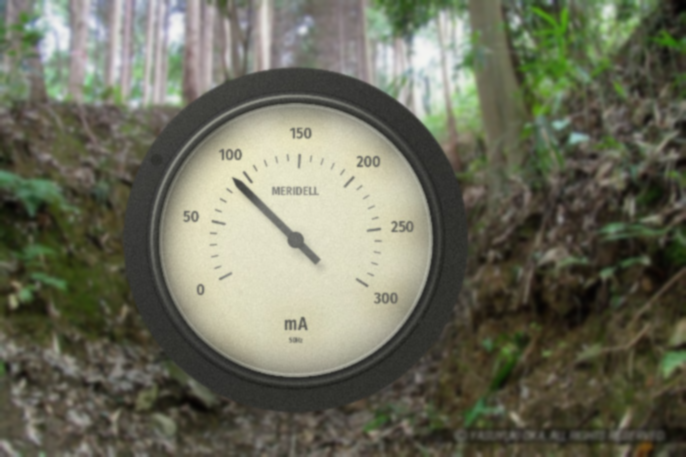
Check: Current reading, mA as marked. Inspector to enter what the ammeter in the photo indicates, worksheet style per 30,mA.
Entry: 90,mA
